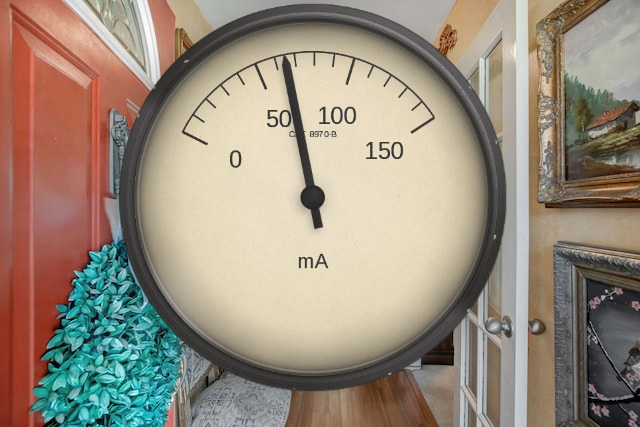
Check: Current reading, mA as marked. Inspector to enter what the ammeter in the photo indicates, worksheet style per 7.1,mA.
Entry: 65,mA
